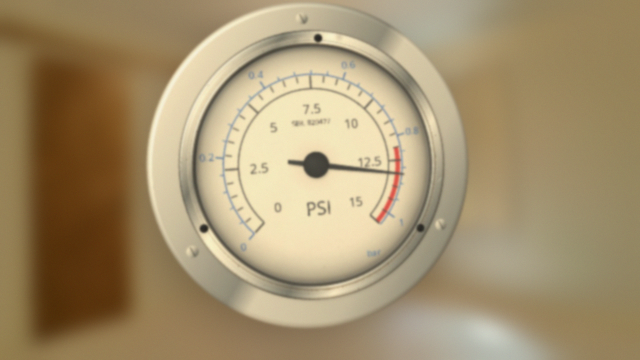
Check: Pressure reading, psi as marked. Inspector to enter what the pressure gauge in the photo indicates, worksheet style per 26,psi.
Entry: 13,psi
